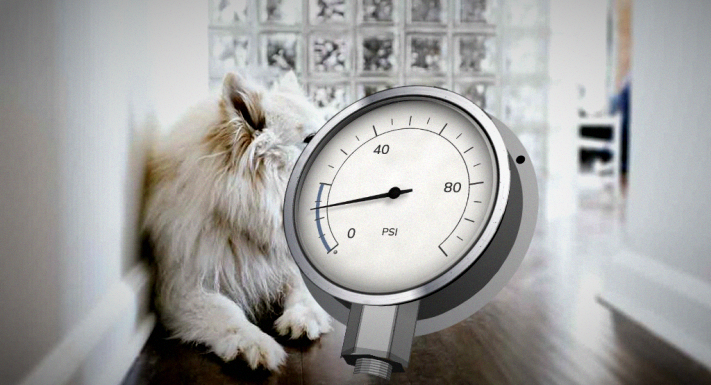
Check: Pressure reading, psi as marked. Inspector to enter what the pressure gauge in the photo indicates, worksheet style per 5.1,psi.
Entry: 12.5,psi
